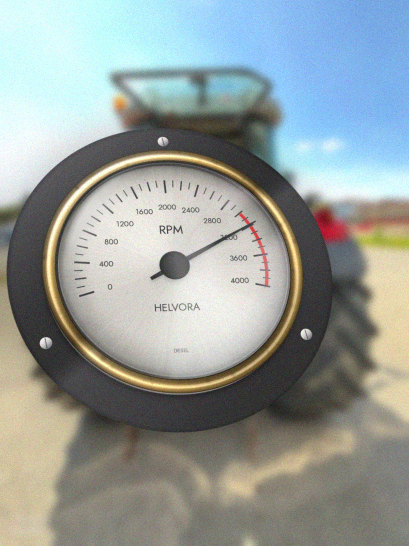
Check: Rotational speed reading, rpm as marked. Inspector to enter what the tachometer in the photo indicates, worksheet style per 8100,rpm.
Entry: 3200,rpm
